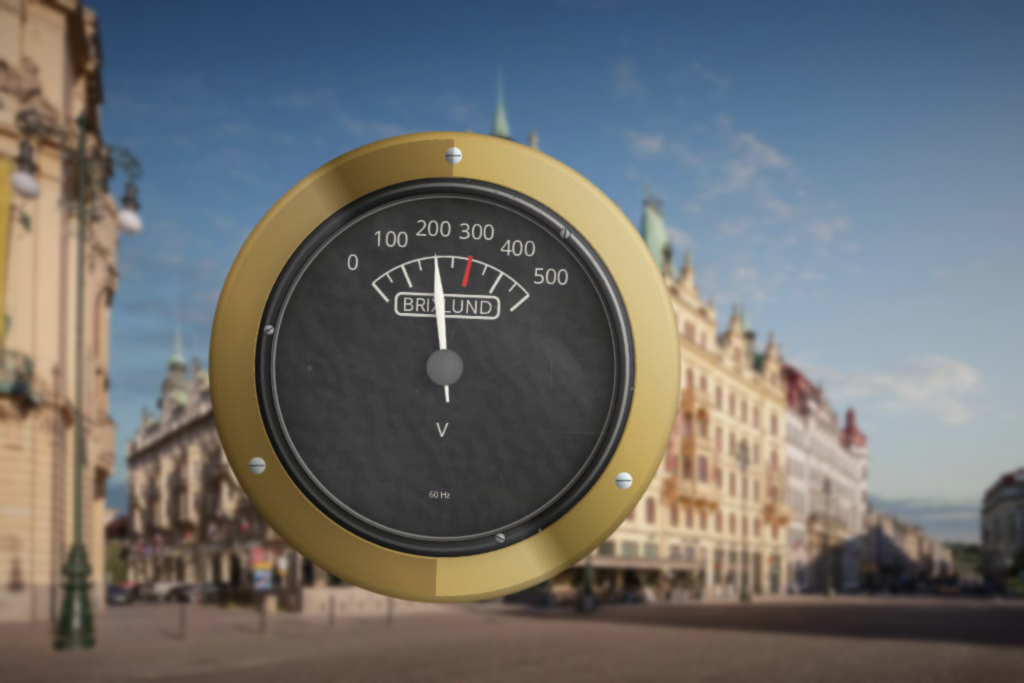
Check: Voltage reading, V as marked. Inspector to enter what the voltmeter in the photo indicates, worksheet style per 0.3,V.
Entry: 200,V
